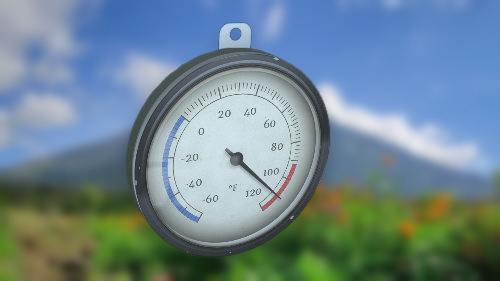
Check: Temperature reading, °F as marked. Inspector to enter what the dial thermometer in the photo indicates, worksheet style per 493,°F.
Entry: 110,°F
